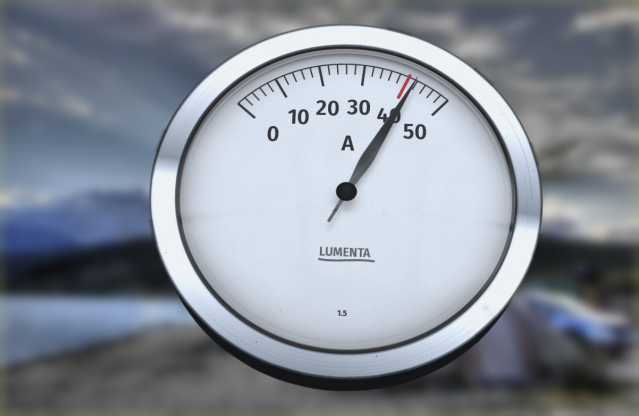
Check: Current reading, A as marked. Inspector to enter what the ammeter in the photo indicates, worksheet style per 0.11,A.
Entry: 42,A
